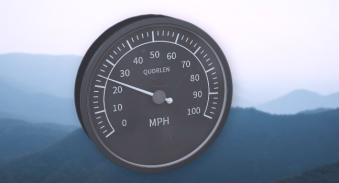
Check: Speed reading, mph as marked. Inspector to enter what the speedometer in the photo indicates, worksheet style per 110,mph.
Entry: 24,mph
